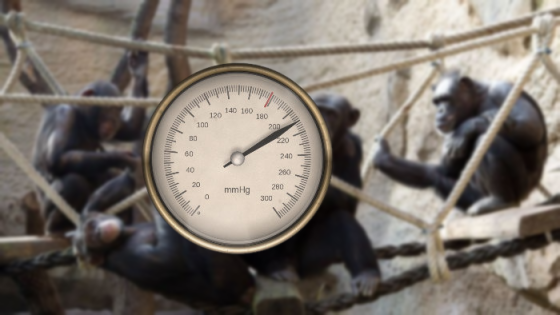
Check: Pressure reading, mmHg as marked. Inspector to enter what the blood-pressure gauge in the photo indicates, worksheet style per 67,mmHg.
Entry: 210,mmHg
